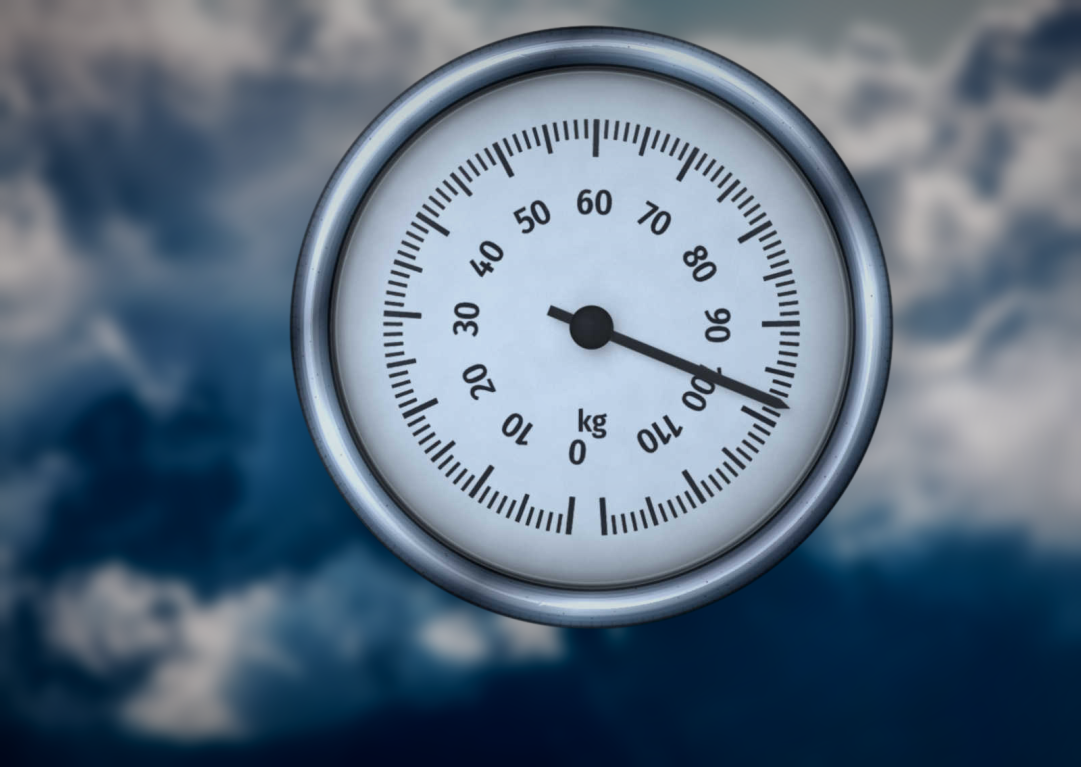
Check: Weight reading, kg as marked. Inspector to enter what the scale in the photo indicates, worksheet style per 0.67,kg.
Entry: 98,kg
